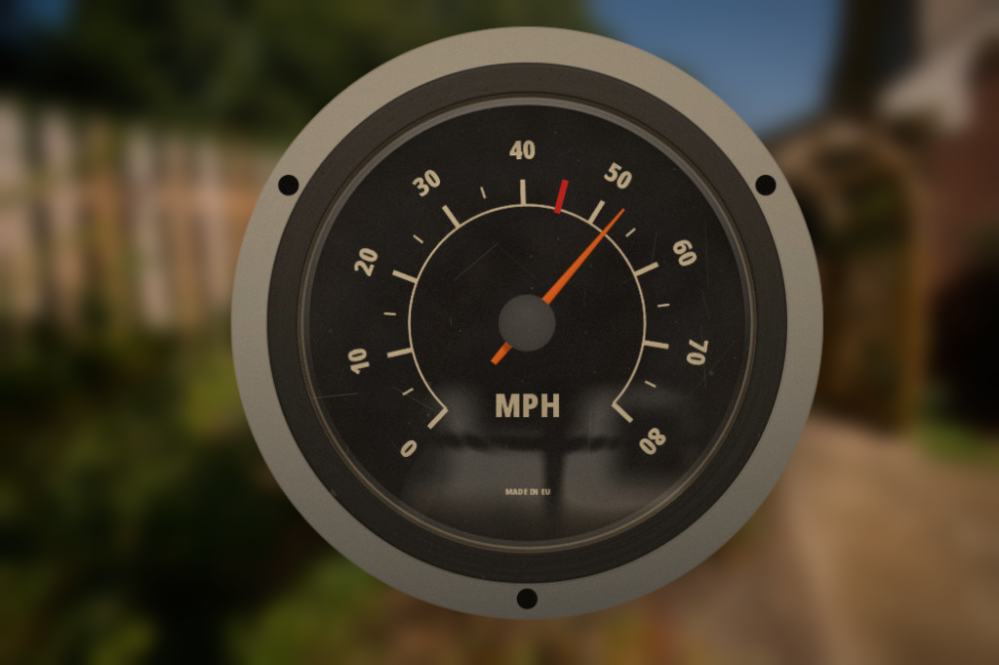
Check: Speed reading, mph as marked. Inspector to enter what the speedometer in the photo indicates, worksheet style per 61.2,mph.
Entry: 52.5,mph
